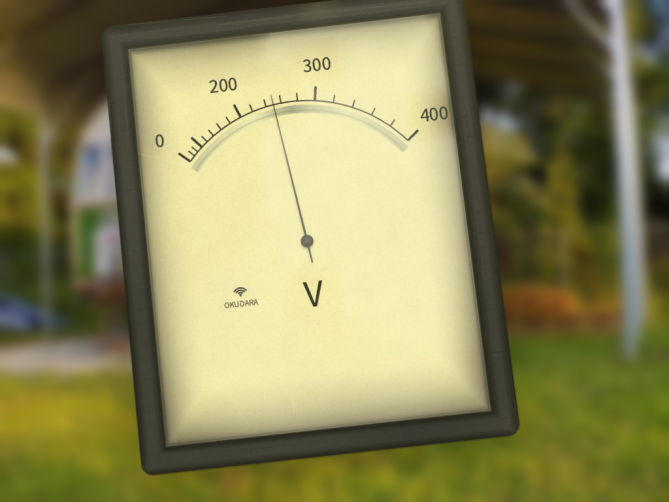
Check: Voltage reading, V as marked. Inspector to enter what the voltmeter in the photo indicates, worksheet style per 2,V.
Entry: 250,V
